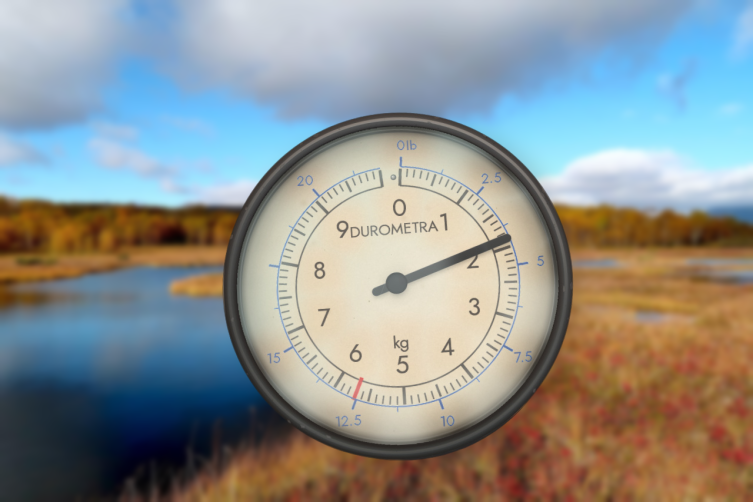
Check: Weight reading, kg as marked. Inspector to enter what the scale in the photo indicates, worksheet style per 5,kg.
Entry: 1.9,kg
